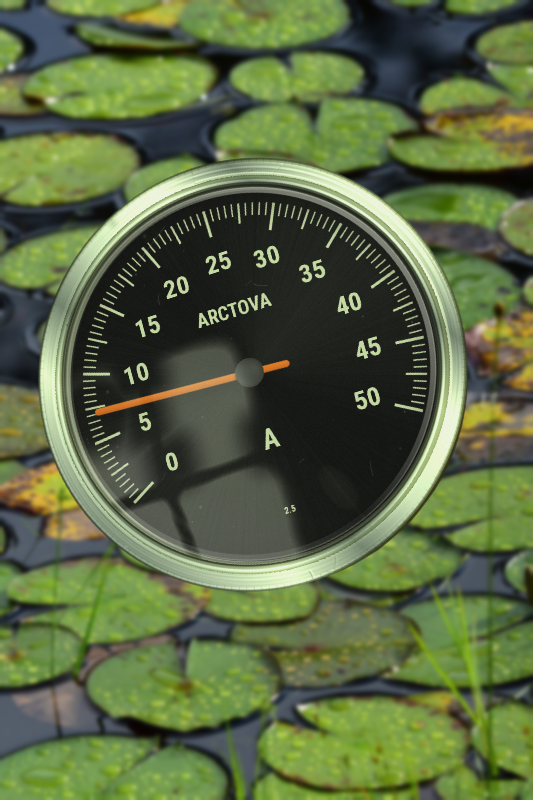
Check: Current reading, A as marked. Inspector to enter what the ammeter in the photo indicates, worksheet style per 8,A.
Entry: 7,A
